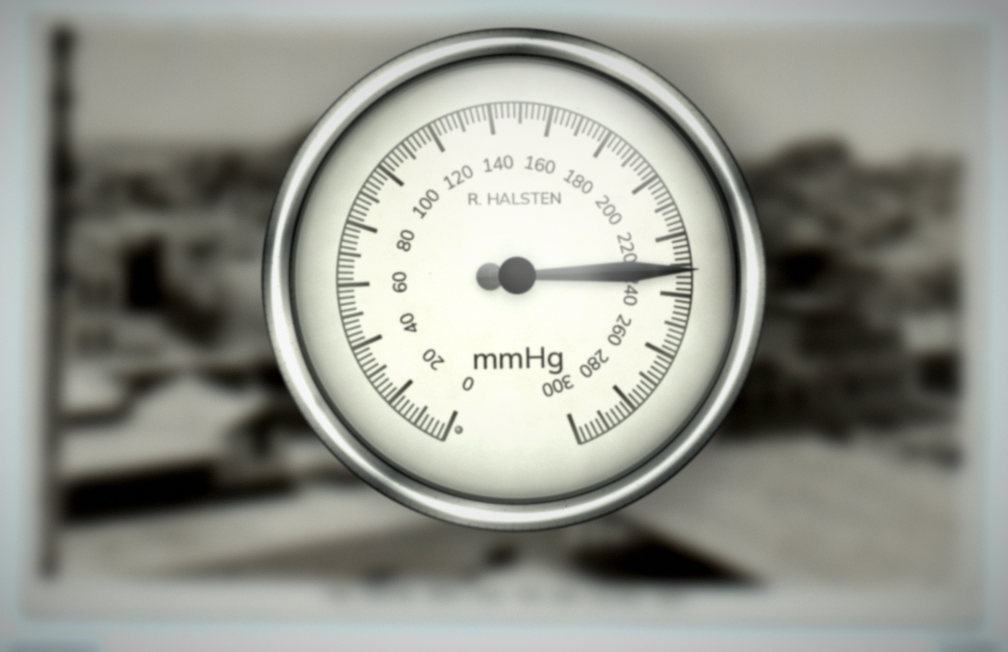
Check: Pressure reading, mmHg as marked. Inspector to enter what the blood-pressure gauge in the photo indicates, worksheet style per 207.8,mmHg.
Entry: 232,mmHg
